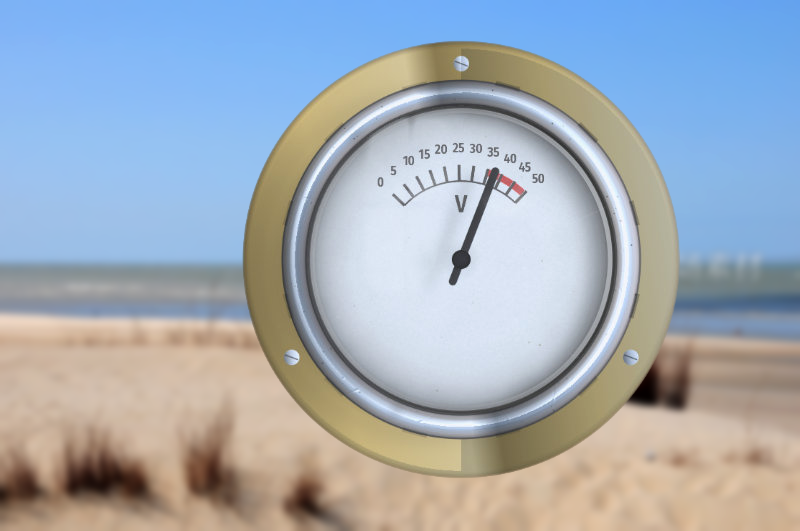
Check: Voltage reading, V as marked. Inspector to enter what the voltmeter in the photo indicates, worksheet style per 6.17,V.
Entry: 37.5,V
